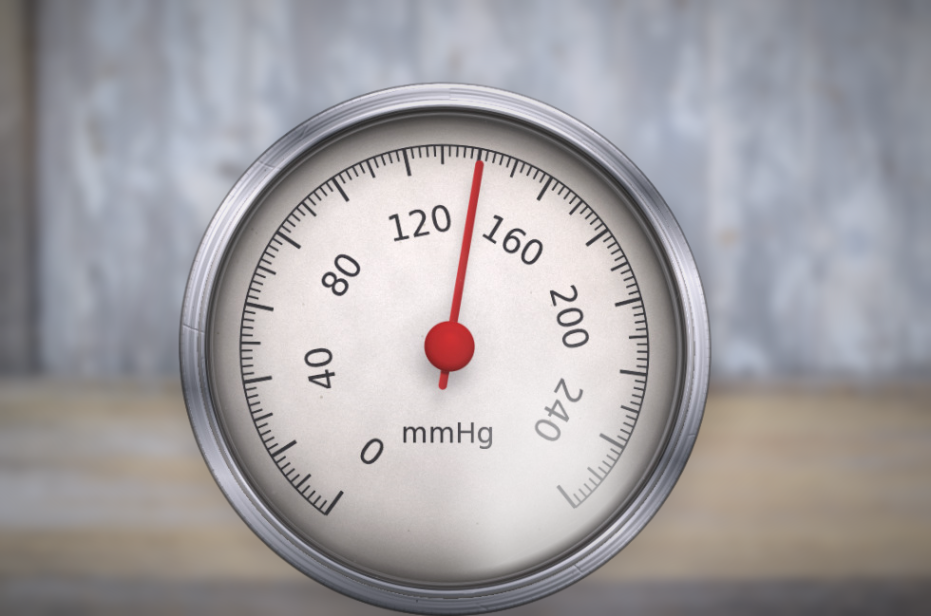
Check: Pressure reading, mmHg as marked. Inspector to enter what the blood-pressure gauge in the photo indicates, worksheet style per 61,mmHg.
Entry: 140,mmHg
